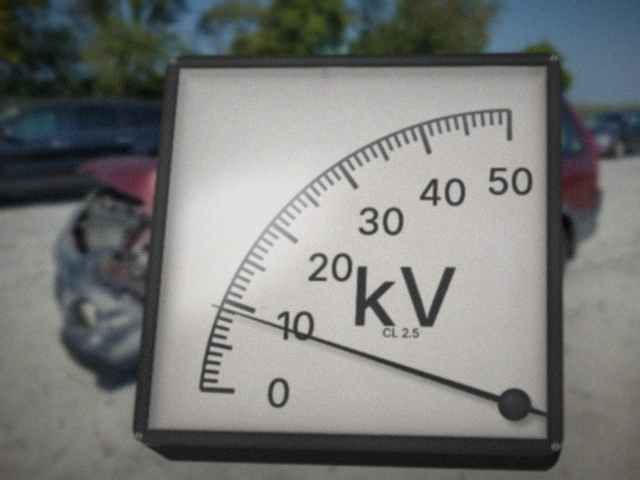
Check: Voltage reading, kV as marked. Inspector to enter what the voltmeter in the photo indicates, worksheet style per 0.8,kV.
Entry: 9,kV
